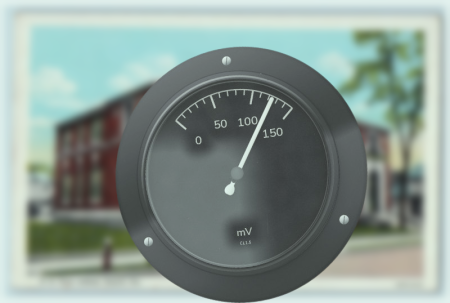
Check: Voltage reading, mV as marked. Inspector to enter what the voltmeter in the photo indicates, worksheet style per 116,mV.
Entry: 125,mV
